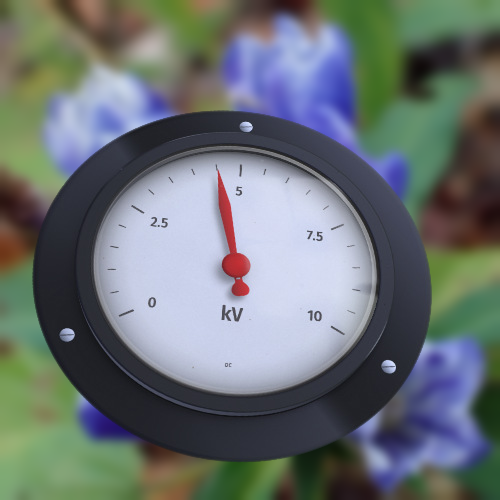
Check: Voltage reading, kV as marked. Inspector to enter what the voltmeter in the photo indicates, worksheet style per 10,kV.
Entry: 4.5,kV
